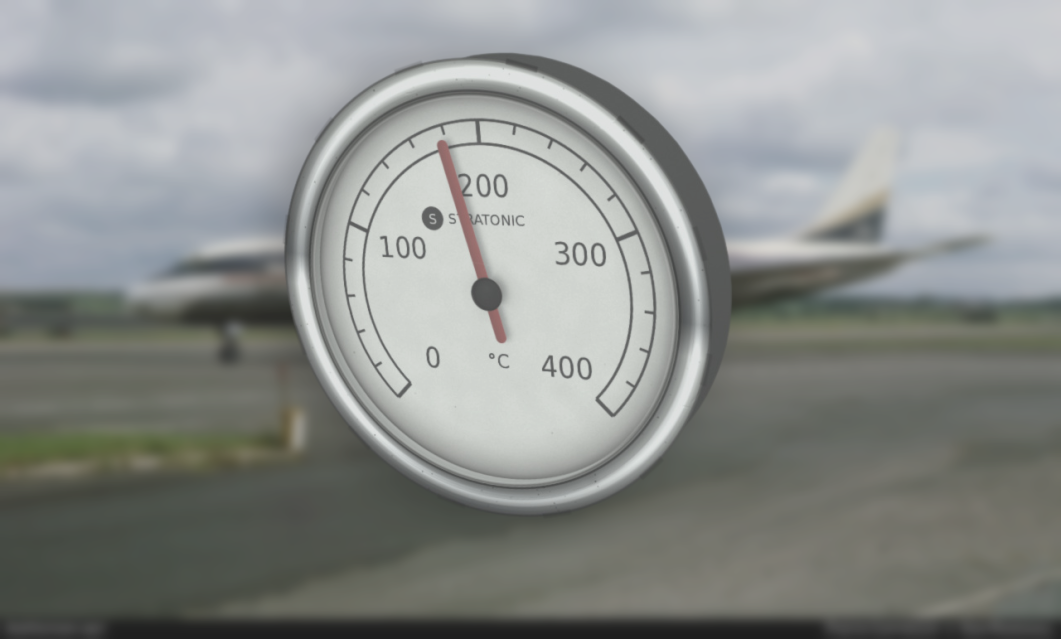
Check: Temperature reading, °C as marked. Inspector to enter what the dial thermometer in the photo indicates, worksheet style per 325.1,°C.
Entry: 180,°C
